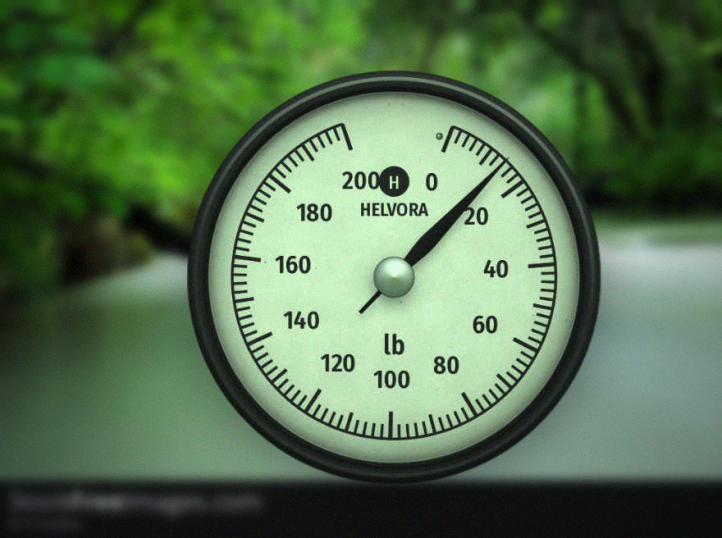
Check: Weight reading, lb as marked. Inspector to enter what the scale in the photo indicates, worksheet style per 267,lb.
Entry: 14,lb
